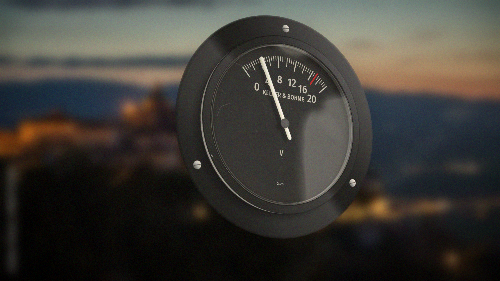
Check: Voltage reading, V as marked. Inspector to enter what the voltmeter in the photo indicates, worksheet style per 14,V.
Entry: 4,V
